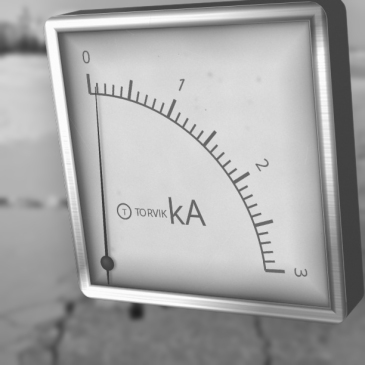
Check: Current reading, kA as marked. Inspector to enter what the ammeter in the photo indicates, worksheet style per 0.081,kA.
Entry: 0.1,kA
